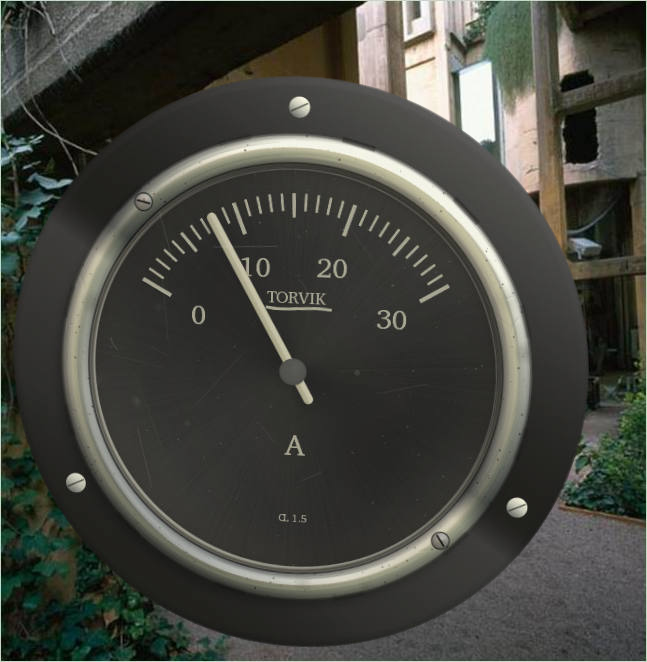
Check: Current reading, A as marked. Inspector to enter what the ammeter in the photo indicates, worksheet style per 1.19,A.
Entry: 8,A
